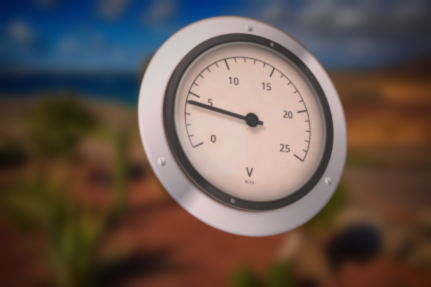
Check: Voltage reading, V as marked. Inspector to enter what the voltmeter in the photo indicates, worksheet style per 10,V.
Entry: 4,V
